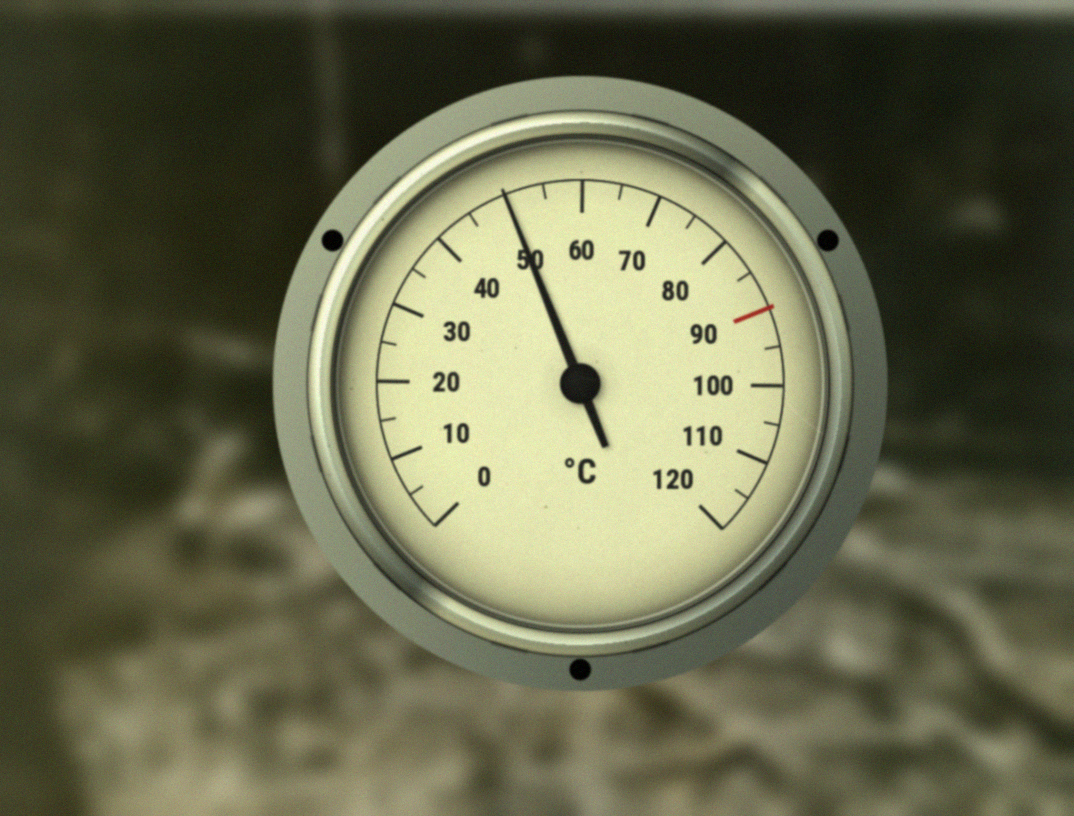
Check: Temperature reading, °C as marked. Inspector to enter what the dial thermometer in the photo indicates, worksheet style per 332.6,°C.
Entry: 50,°C
